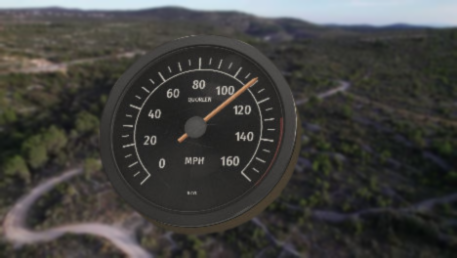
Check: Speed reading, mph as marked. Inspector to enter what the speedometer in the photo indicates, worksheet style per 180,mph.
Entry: 110,mph
